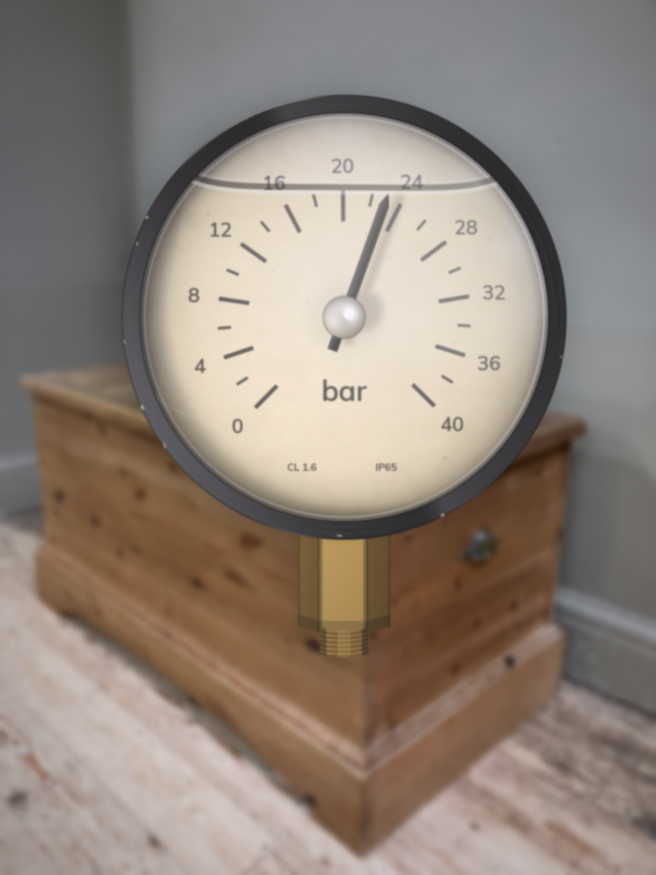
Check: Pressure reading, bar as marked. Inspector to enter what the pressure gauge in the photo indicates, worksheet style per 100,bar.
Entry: 23,bar
